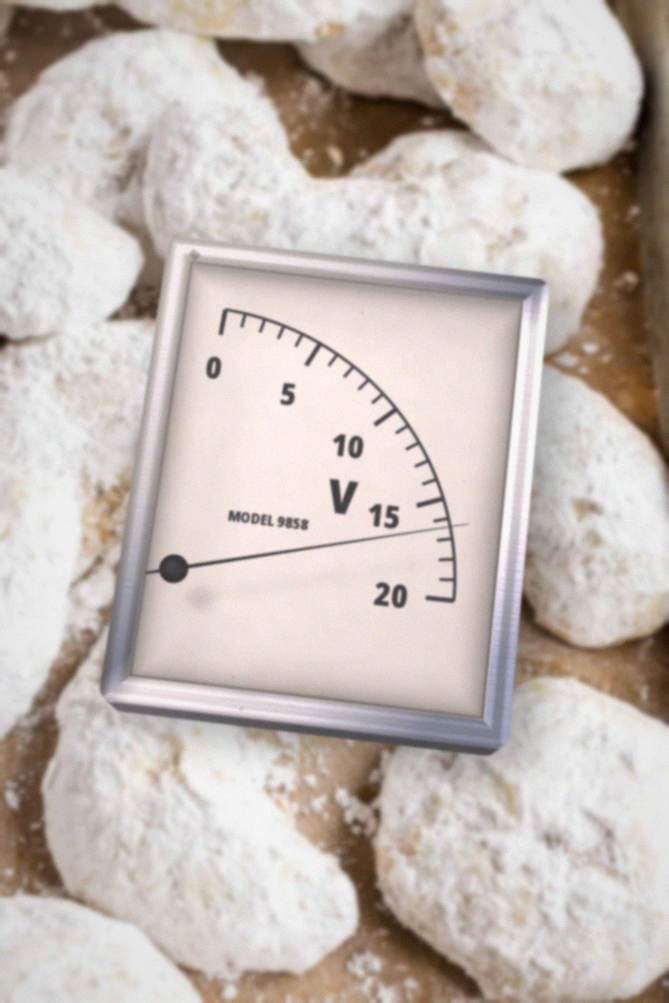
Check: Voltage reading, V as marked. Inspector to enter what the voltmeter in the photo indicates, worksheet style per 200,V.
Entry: 16.5,V
